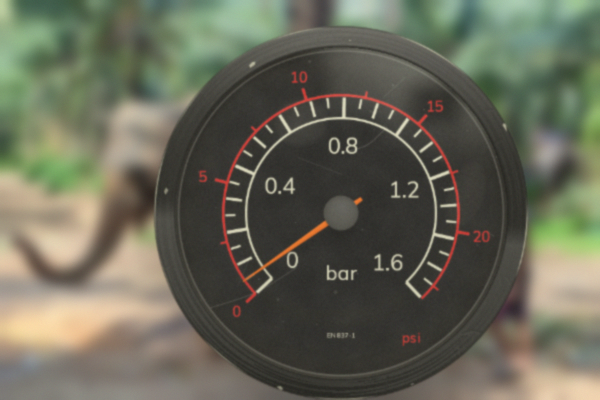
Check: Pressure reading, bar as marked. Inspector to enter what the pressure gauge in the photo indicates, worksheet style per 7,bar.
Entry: 0.05,bar
